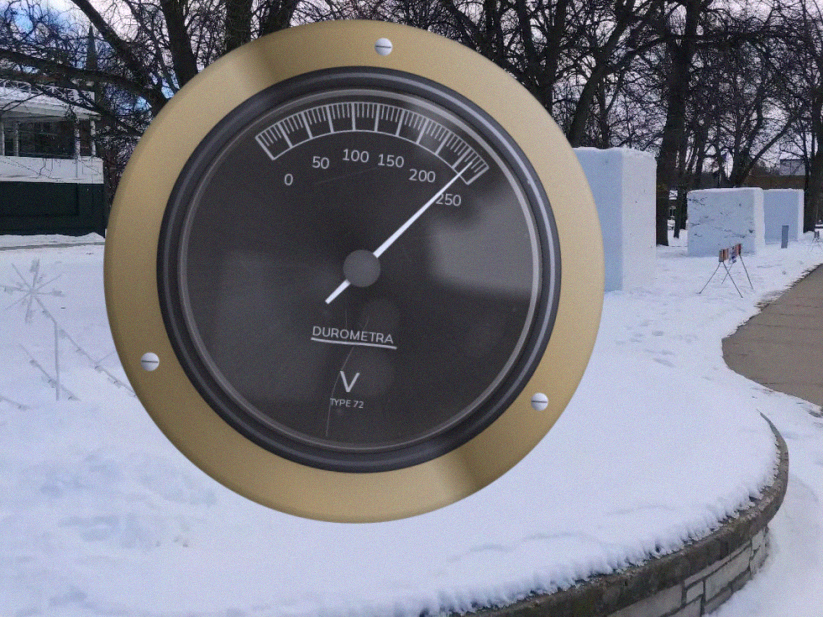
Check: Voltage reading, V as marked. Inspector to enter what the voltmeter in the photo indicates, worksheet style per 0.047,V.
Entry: 235,V
